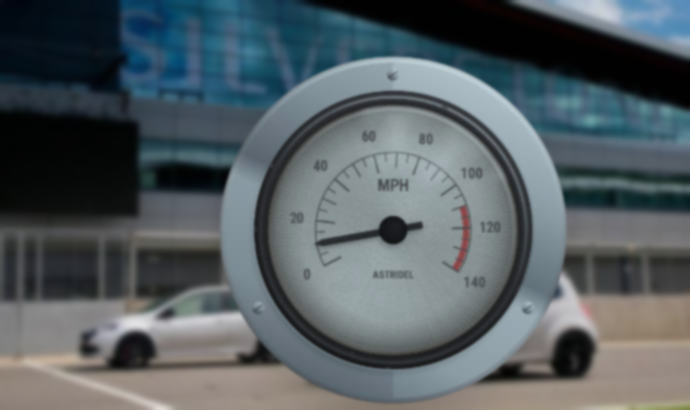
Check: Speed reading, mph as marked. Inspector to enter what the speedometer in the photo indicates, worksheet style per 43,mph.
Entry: 10,mph
